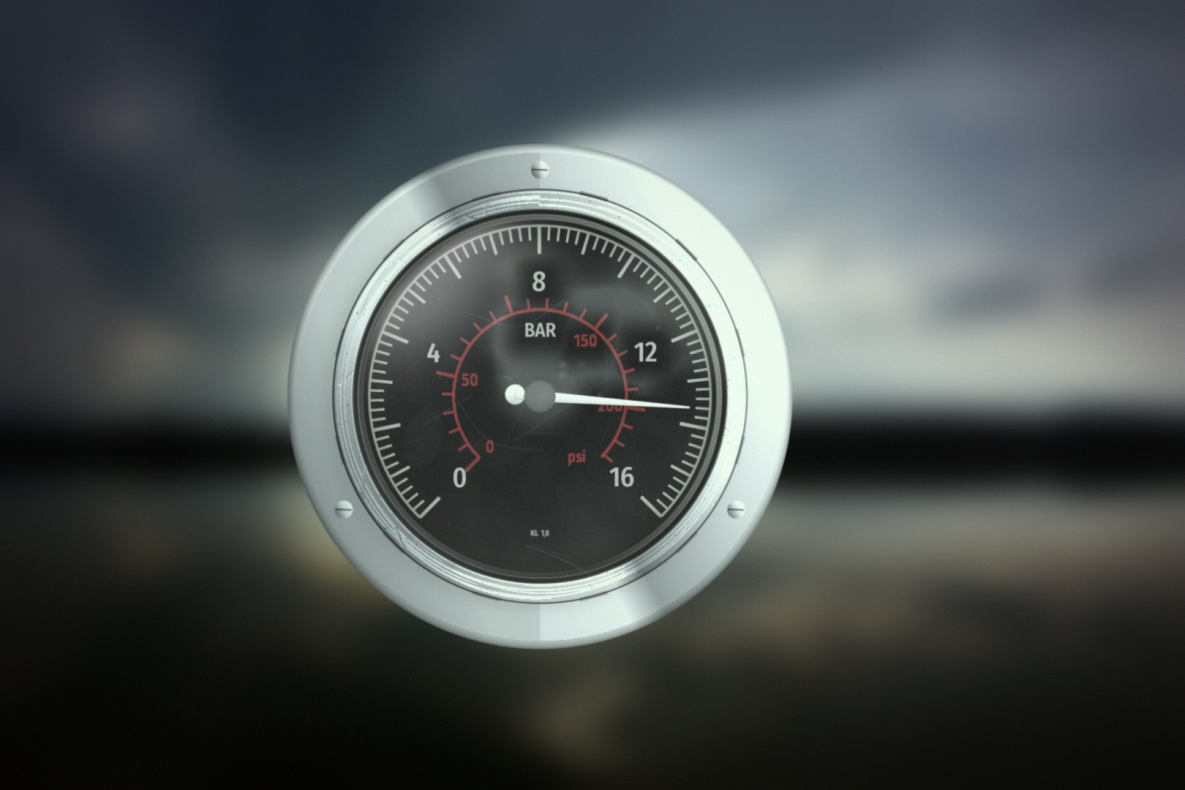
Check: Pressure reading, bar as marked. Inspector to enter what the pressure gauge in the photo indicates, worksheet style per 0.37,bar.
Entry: 13.6,bar
